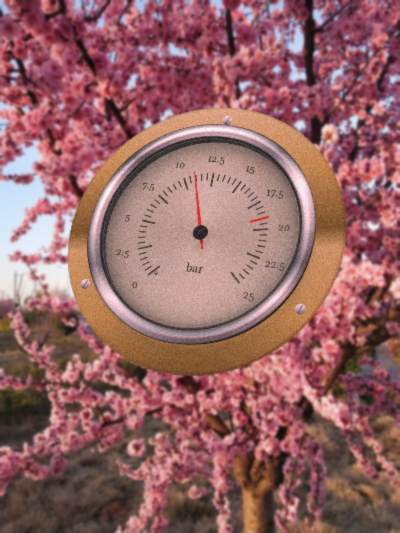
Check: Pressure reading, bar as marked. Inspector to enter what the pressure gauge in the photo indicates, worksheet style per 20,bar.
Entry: 11,bar
